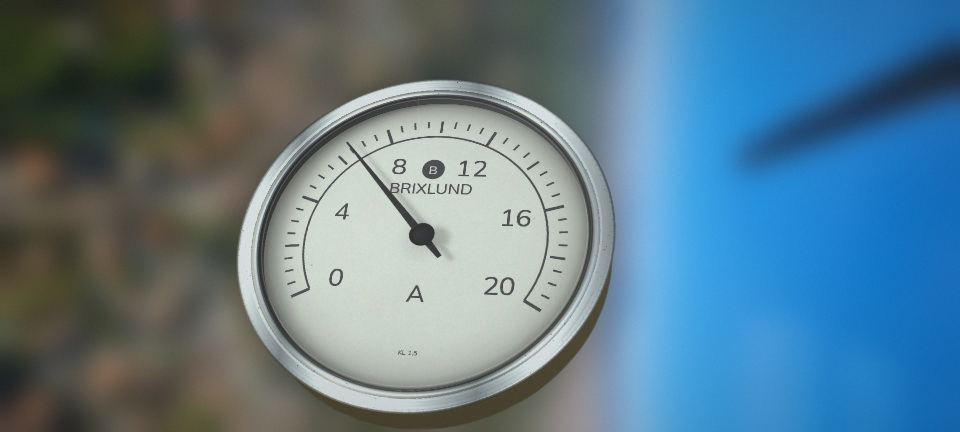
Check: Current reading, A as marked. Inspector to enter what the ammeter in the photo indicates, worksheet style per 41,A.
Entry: 6.5,A
